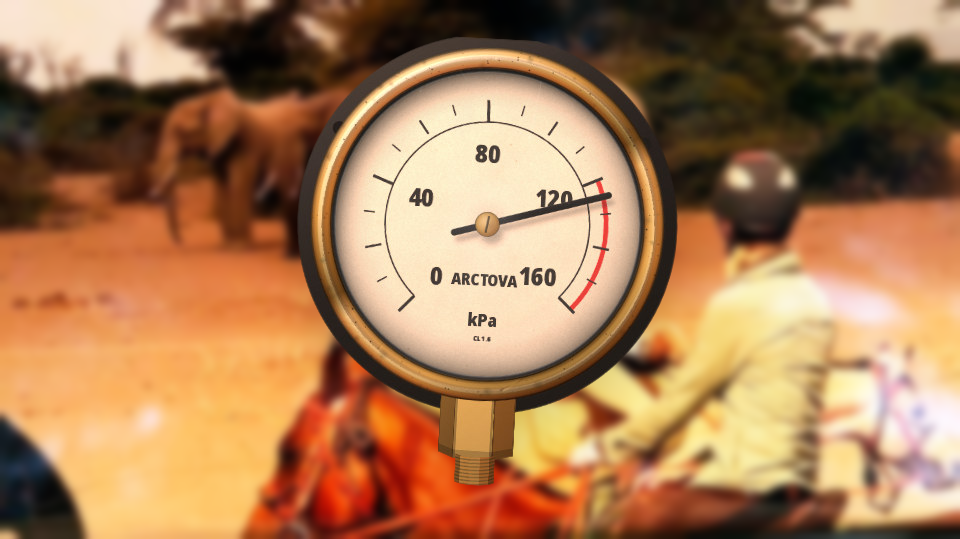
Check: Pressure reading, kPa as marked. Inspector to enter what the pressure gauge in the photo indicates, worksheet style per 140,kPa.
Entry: 125,kPa
